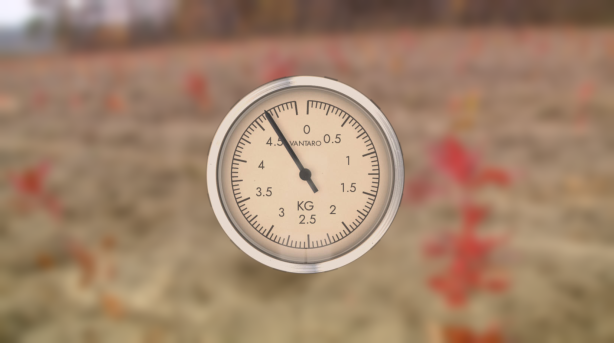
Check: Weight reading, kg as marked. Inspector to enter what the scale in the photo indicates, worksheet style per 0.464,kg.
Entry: 4.65,kg
